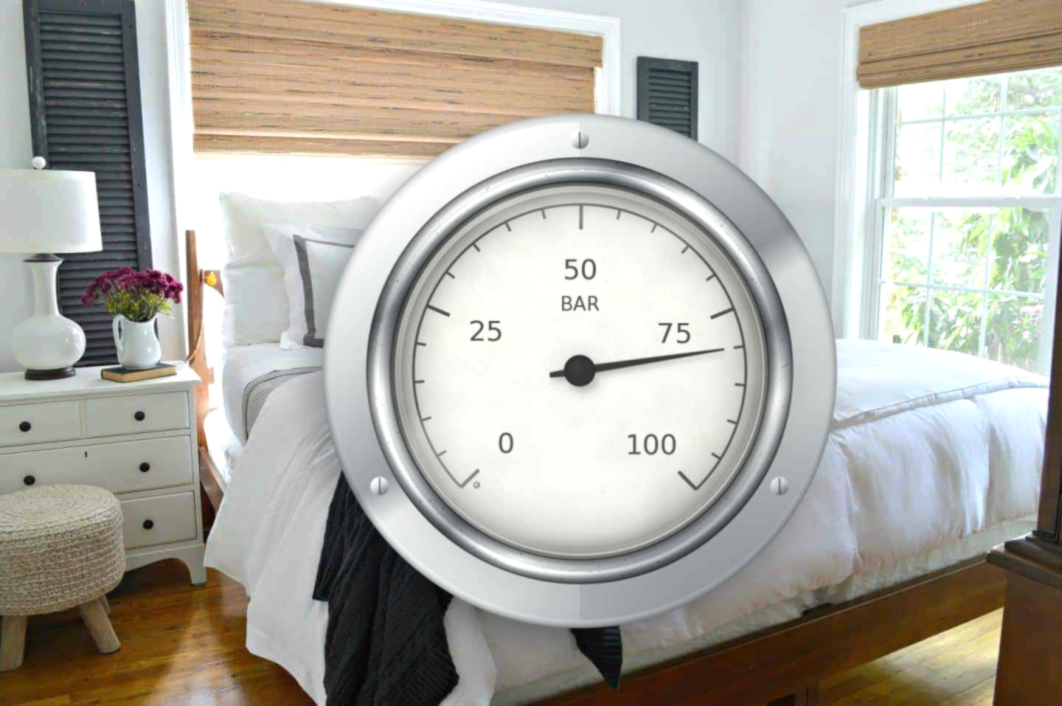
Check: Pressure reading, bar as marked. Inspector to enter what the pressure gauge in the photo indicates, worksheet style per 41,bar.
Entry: 80,bar
